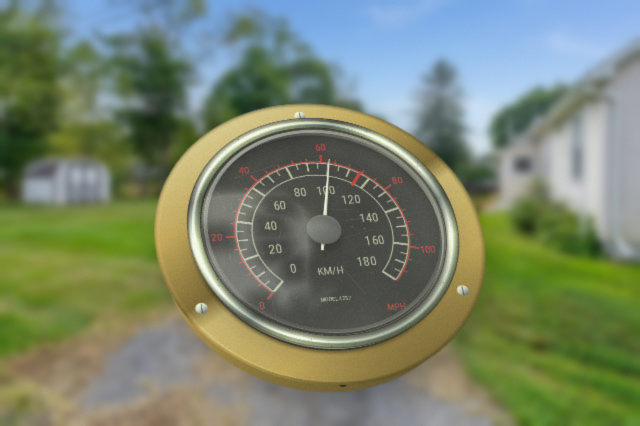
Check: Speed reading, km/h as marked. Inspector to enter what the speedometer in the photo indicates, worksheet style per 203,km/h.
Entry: 100,km/h
